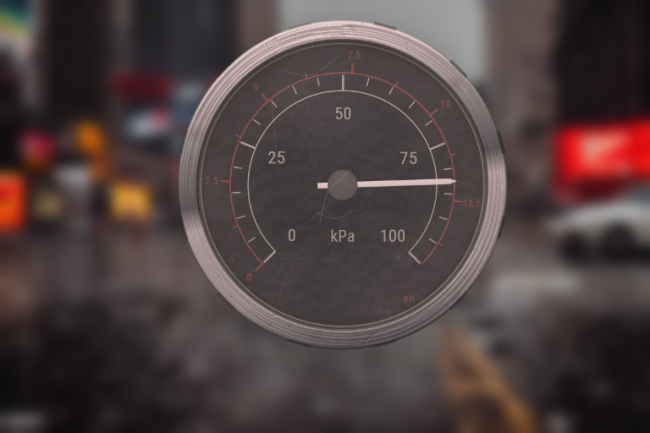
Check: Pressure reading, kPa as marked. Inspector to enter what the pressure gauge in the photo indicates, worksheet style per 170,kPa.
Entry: 82.5,kPa
